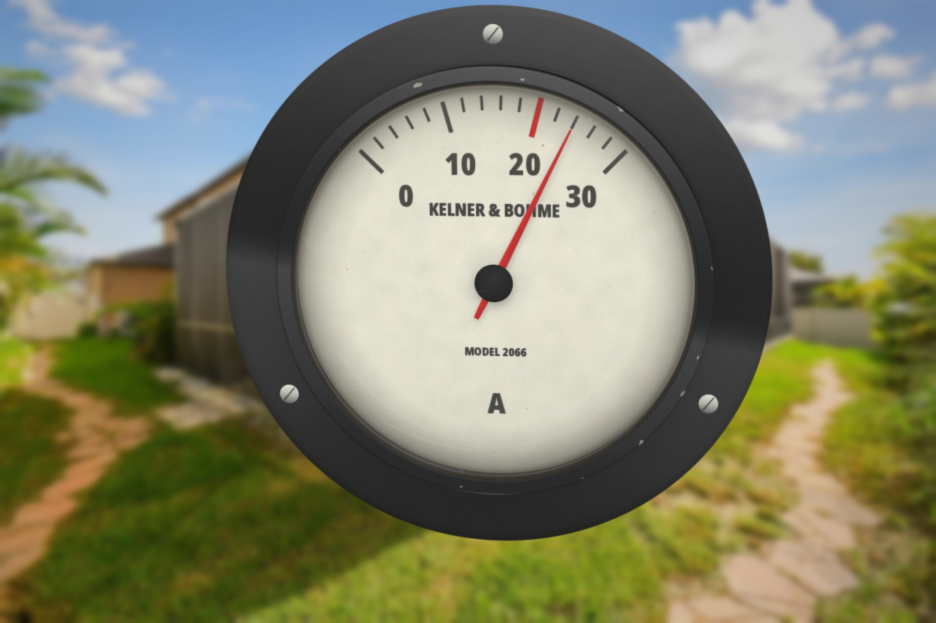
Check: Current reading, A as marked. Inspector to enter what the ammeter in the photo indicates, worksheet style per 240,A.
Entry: 24,A
